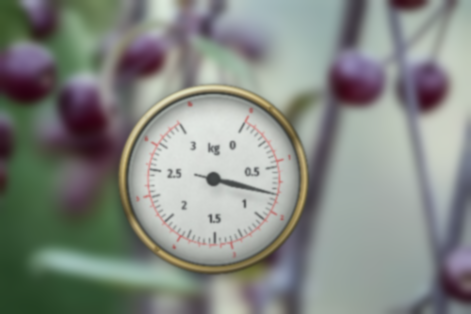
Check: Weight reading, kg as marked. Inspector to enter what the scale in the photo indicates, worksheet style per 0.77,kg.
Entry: 0.75,kg
